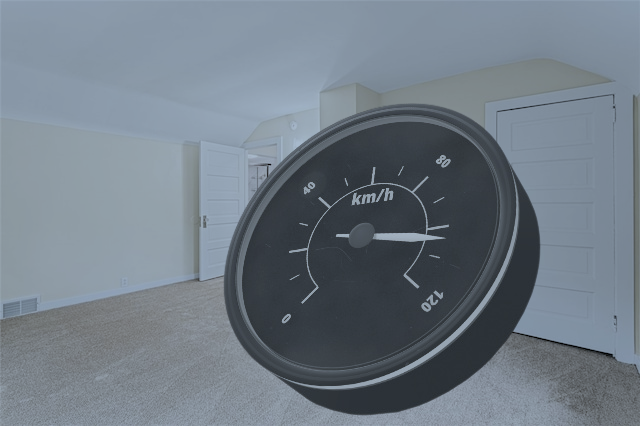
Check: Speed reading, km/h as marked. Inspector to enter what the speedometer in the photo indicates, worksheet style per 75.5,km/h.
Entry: 105,km/h
